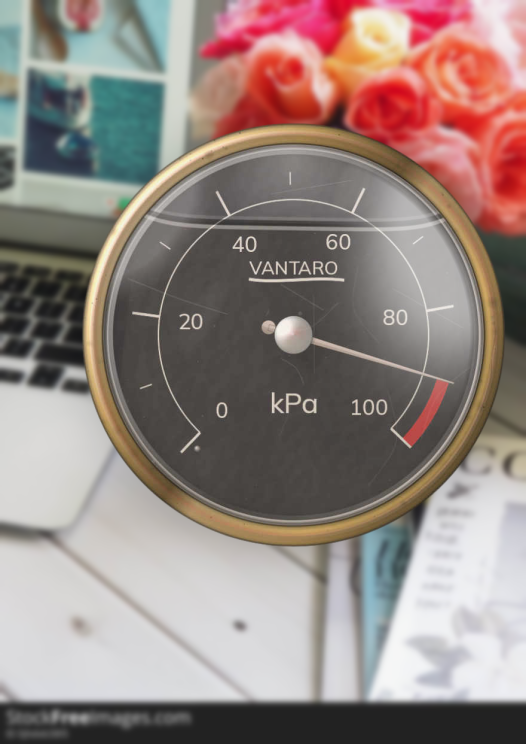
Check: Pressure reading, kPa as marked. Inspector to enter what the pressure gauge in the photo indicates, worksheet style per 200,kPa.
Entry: 90,kPa
